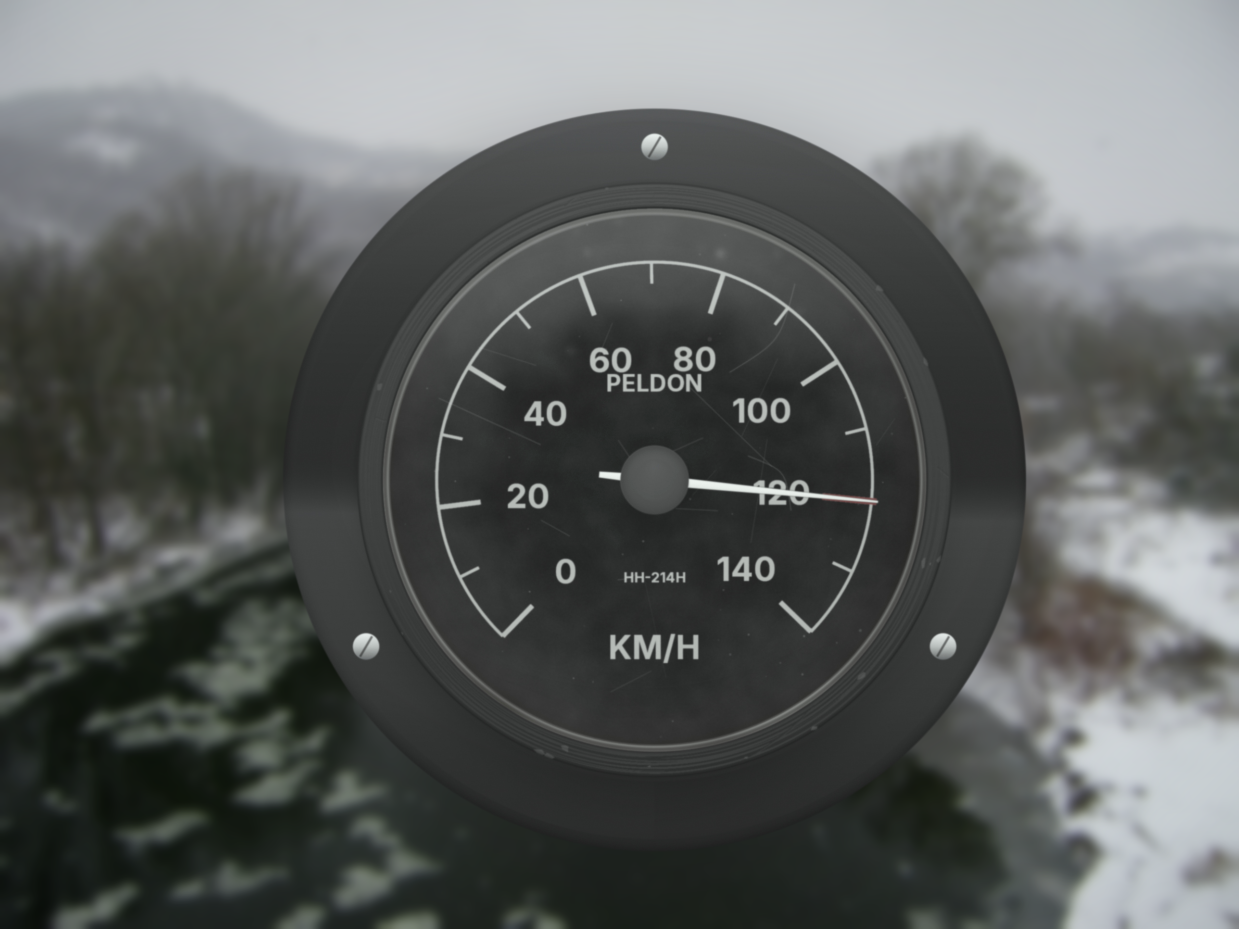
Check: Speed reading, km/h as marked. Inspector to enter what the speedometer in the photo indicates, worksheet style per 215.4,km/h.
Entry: 120,km/h
